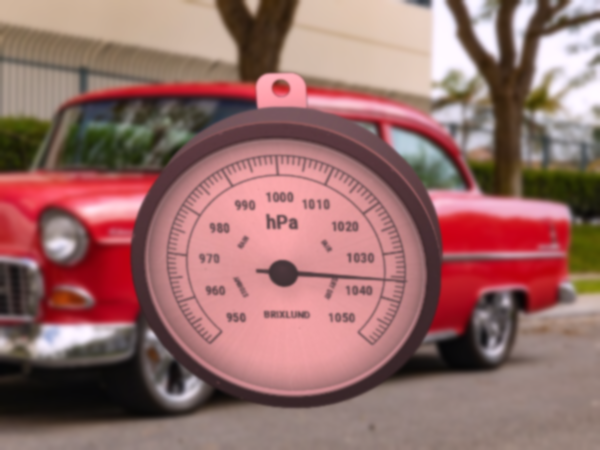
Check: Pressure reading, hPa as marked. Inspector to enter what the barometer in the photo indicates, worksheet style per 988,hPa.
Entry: 1035,hPa
